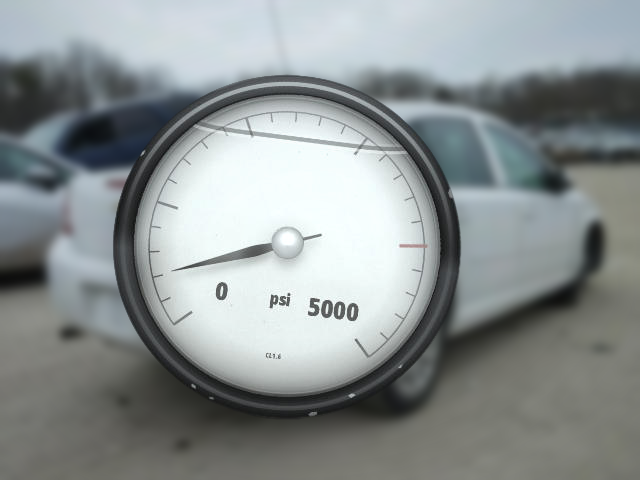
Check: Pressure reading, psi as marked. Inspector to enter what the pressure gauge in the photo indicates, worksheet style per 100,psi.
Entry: 400,psi
